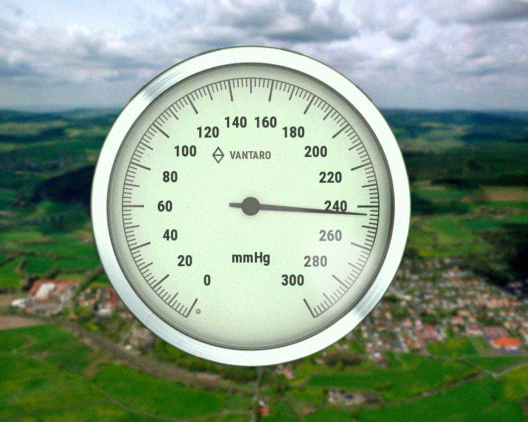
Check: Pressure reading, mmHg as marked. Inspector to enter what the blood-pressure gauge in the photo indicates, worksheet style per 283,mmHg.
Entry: 244,mmHg
